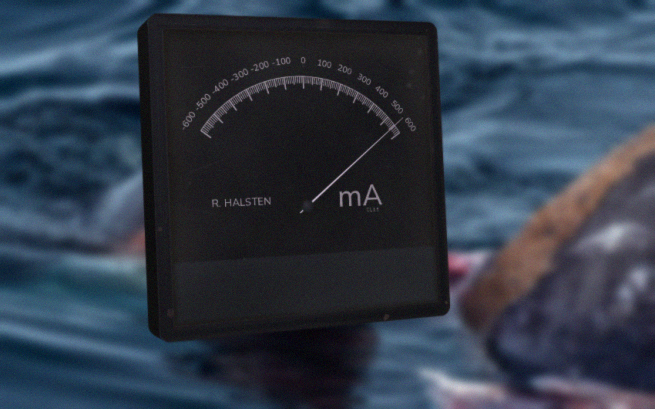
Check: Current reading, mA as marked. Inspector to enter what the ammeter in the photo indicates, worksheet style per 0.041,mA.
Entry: 550,mA
